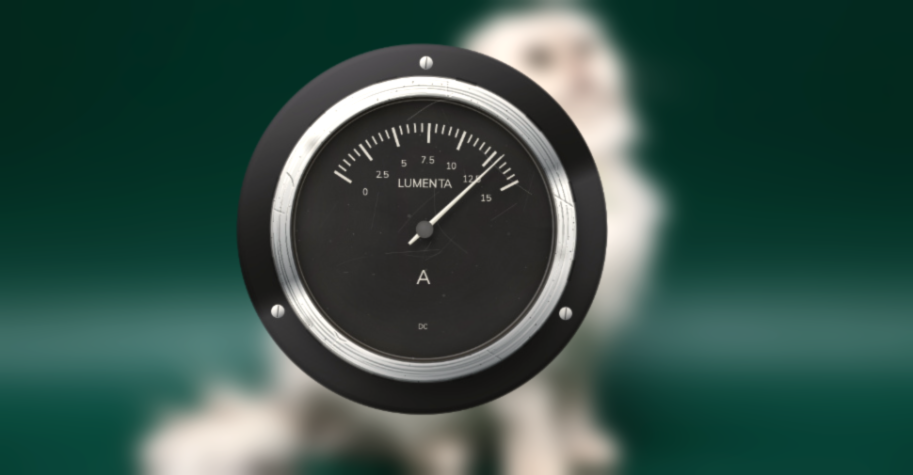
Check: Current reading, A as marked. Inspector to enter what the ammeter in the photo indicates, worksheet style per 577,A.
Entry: 13,A
